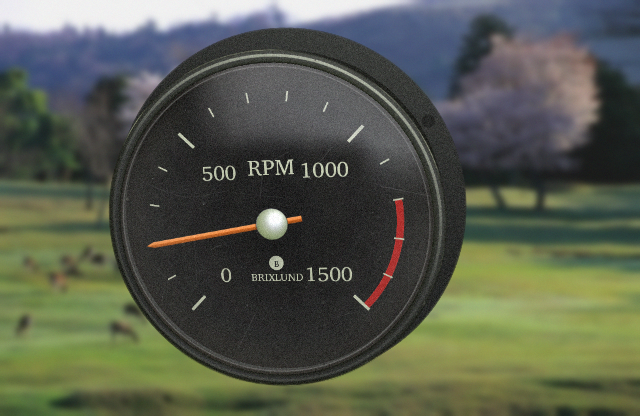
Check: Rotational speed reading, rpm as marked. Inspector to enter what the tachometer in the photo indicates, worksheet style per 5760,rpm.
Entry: 200,rpm
